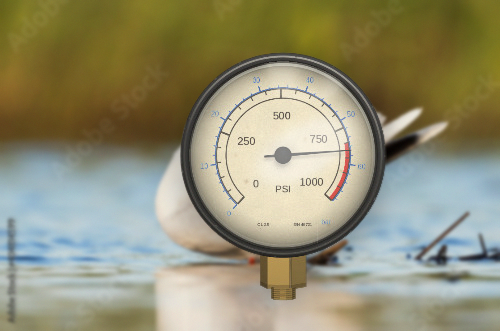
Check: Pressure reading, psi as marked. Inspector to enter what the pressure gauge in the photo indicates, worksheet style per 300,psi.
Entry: 825,psi
